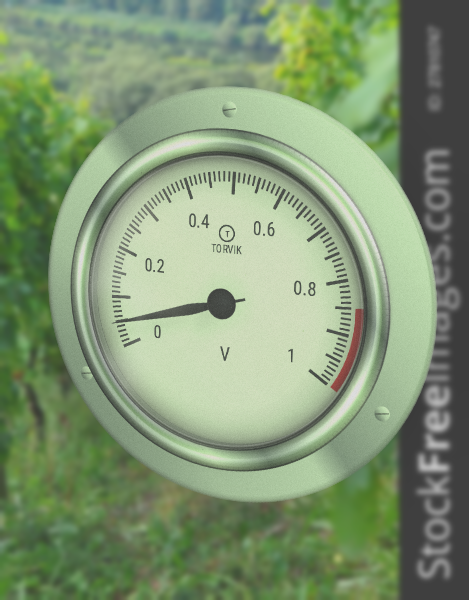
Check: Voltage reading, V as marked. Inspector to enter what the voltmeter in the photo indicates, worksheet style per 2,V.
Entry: 0.05,V
